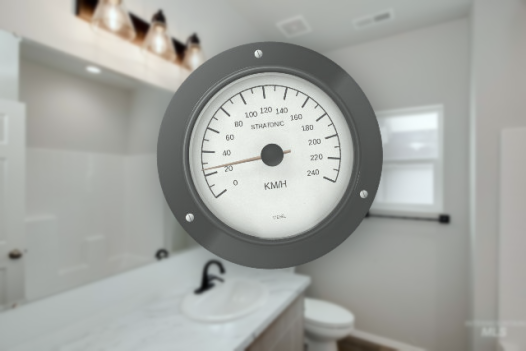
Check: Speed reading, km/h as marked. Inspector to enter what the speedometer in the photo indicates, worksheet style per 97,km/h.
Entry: 25,km/h
